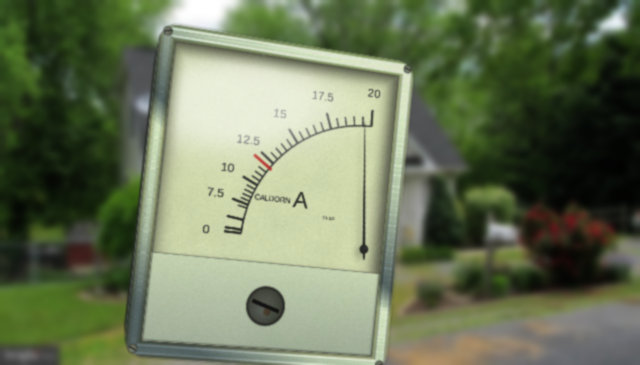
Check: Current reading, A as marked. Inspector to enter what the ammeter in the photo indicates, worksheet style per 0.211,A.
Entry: 19.5,A
